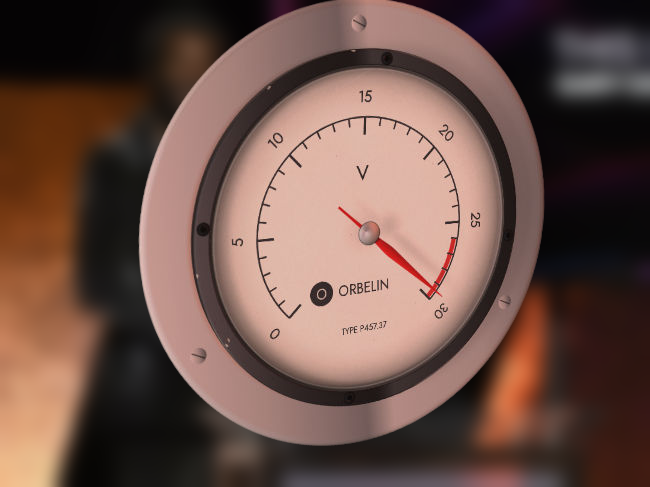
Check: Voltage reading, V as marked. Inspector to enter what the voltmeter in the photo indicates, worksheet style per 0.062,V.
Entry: 29.5,V
